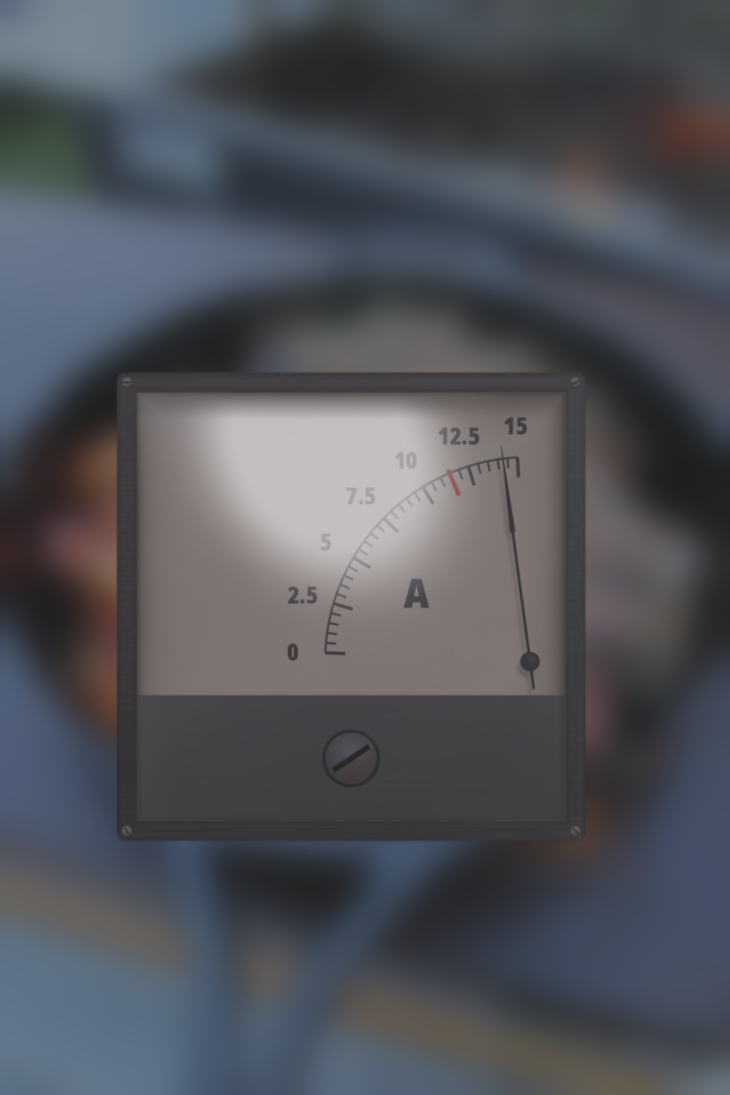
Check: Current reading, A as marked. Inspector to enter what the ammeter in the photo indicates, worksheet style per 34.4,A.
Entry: 14.25,A
